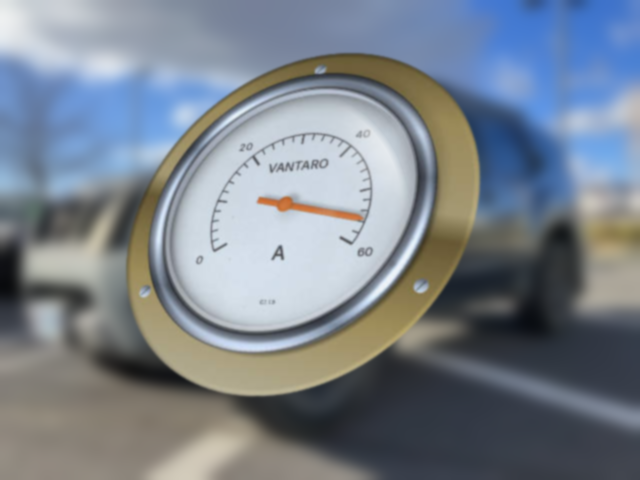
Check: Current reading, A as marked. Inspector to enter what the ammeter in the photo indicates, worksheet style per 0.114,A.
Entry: 56,A
